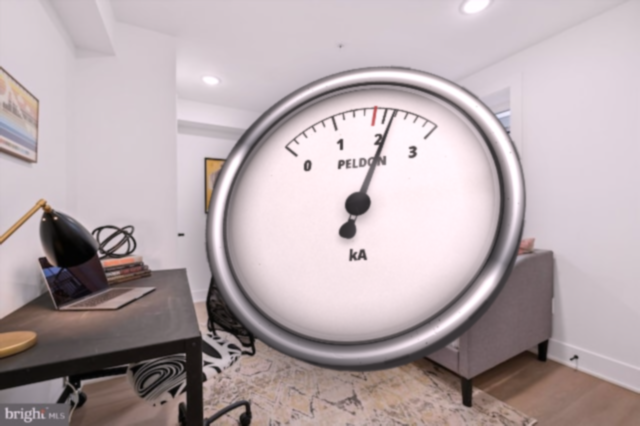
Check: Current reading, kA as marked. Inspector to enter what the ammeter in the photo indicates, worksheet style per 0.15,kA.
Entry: 2.2,kA
